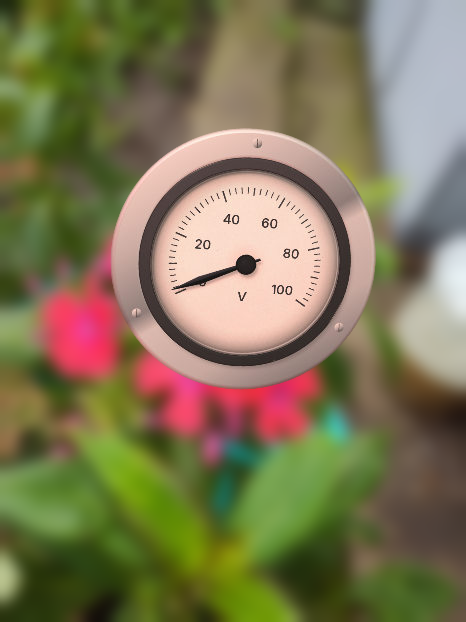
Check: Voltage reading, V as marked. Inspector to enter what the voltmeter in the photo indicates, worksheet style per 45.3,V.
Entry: 2,V
